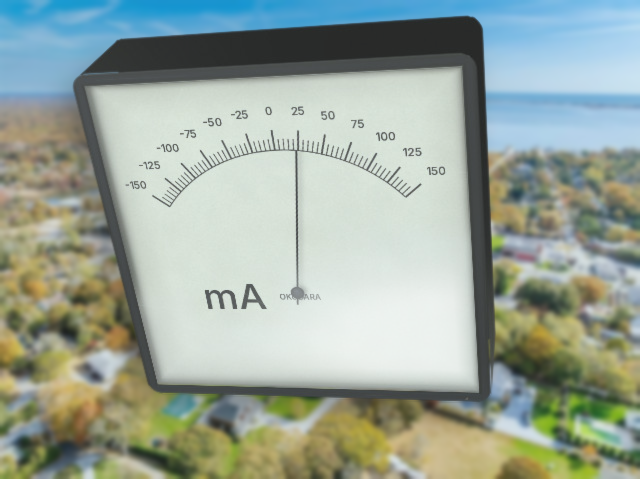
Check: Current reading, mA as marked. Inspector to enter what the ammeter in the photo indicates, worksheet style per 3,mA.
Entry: 25,mA
